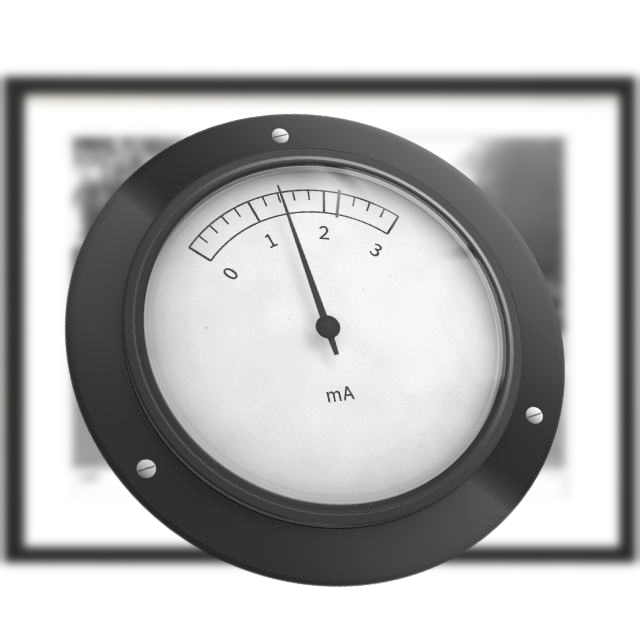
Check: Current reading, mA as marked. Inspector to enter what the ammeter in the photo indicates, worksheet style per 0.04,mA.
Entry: 1.4,mA
